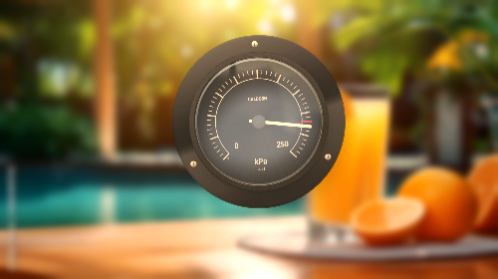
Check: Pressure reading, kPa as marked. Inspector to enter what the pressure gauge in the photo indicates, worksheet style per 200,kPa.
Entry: 215,kPa
